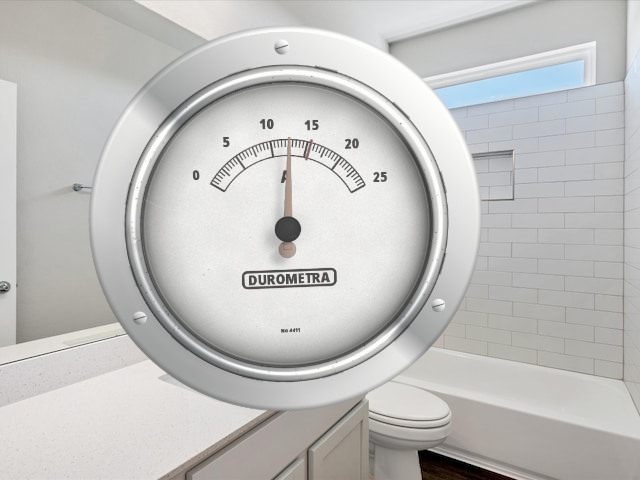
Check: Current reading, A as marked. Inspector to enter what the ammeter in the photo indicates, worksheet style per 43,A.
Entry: 12.5,A
